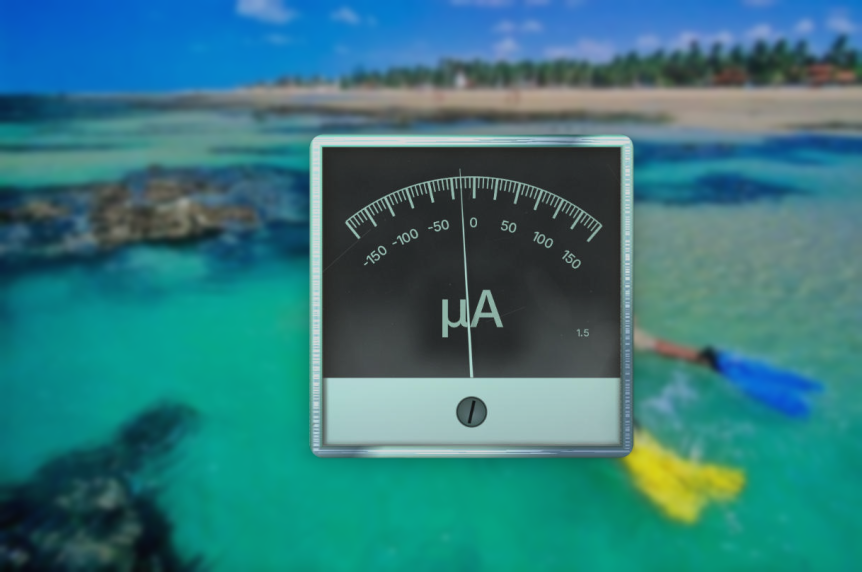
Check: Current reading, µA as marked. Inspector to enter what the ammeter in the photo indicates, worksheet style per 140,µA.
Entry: -15,µA
